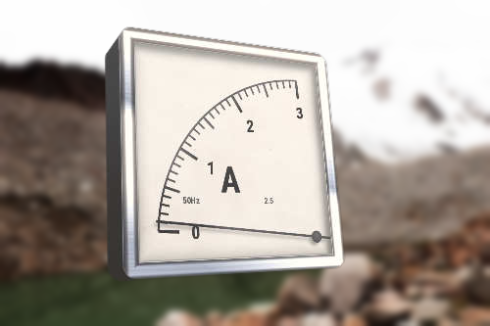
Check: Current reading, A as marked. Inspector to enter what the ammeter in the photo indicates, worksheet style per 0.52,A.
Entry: 0.1,A
